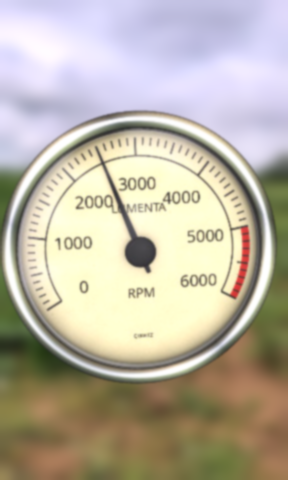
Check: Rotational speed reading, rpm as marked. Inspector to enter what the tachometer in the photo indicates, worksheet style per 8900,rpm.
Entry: 2500,rpm
